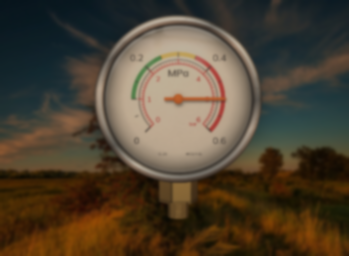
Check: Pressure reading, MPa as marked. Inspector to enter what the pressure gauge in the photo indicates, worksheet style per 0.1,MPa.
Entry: 0.5,MPa
